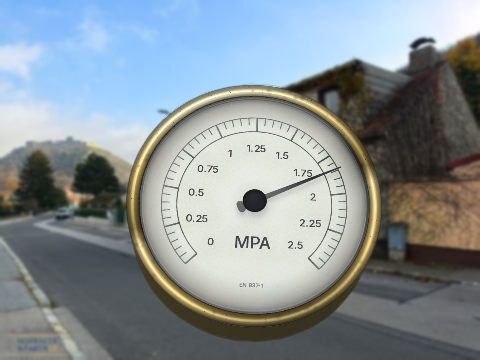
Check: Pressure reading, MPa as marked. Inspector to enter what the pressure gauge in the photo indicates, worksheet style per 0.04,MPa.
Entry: 1.85,MPa
